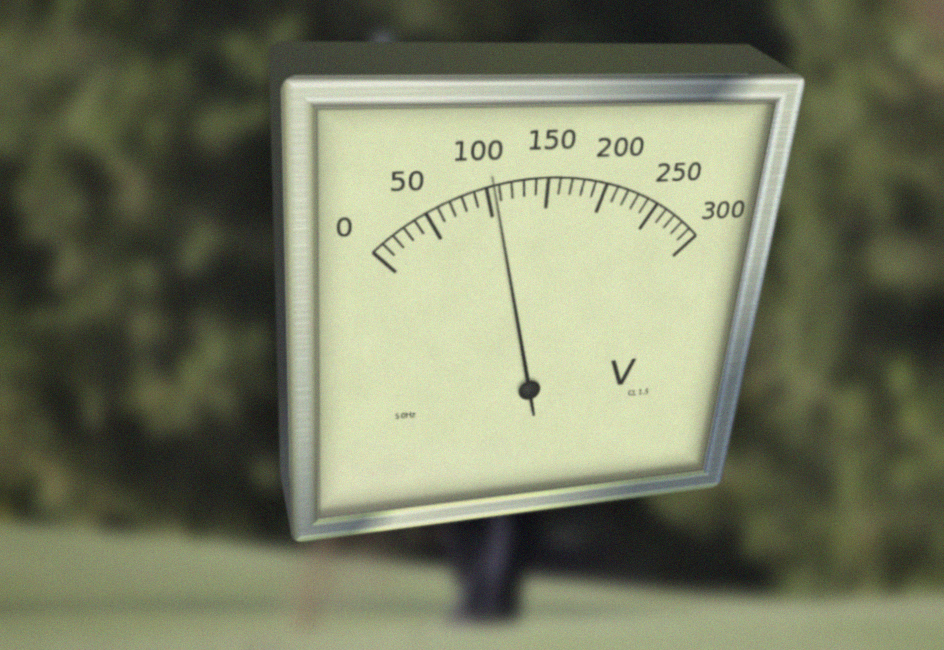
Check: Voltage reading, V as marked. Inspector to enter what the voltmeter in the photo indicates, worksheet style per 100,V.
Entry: 105,V
